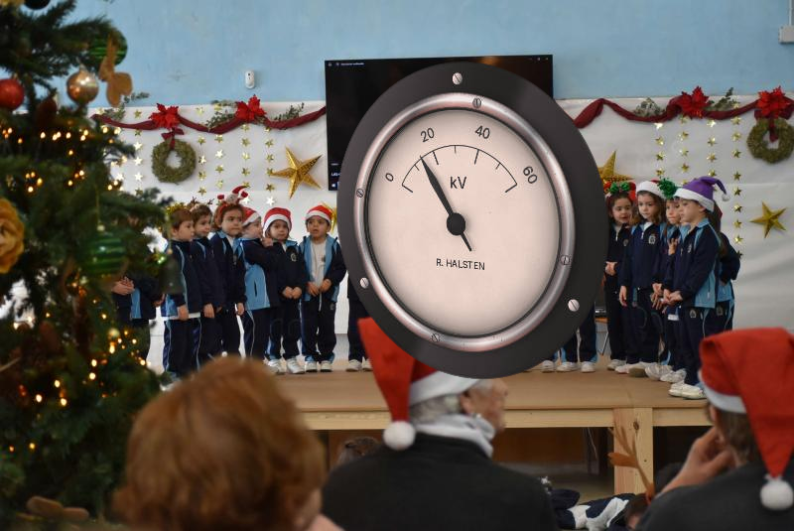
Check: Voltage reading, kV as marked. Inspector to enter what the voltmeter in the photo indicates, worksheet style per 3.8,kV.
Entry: 15,kV
